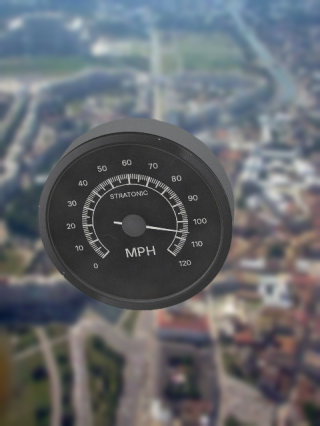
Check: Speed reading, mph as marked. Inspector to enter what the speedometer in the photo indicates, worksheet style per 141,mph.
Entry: 105,mph
